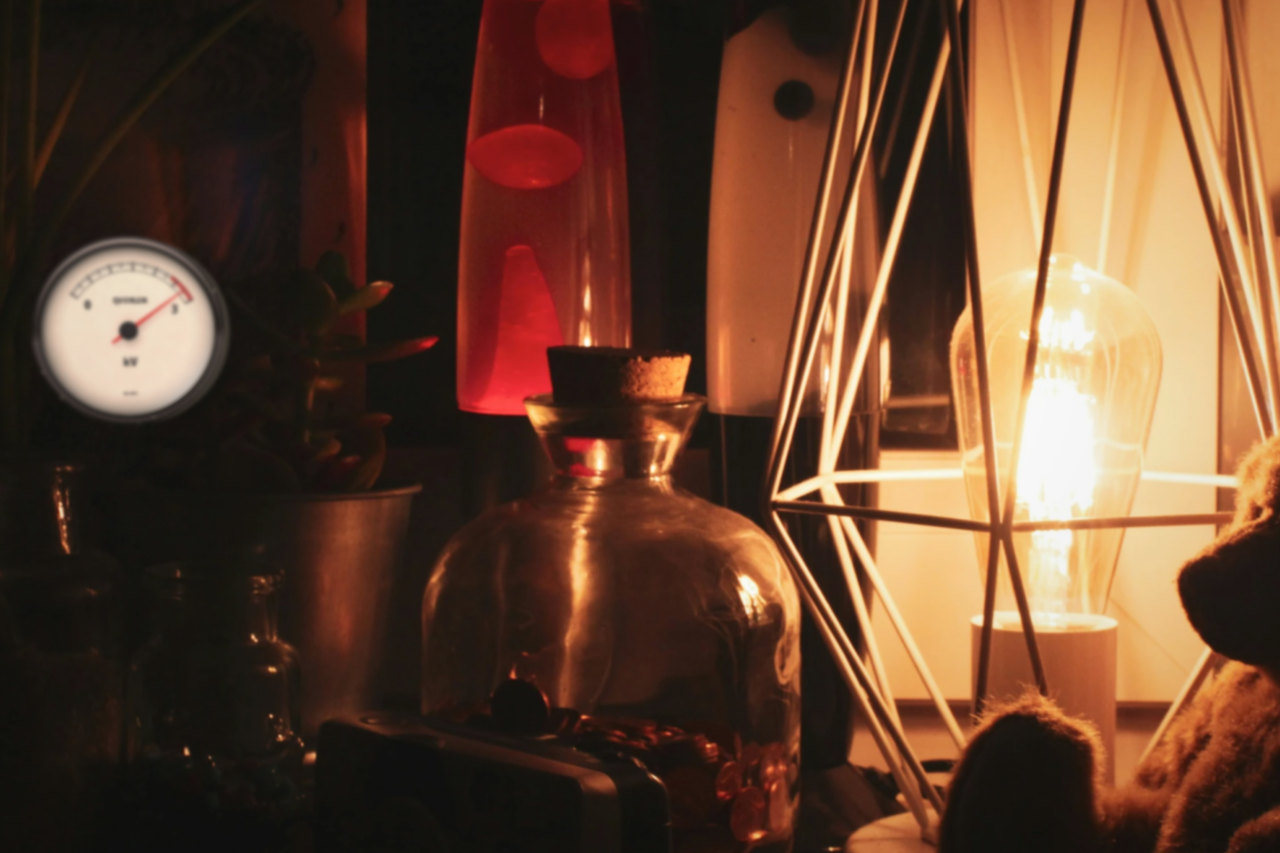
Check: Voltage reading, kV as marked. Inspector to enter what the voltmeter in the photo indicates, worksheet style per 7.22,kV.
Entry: 2.75,kV
